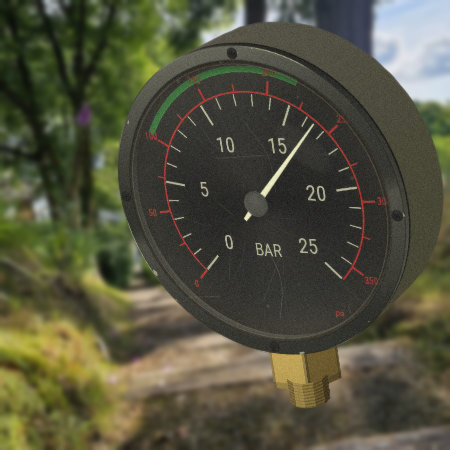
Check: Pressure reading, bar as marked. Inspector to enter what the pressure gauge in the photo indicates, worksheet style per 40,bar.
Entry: 16.5,bar
